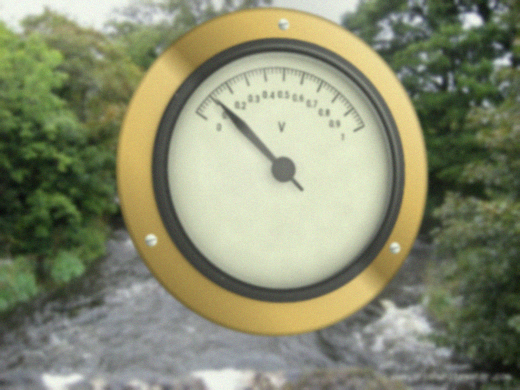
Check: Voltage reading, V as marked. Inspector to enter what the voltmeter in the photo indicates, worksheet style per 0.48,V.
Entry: 0.1,V
